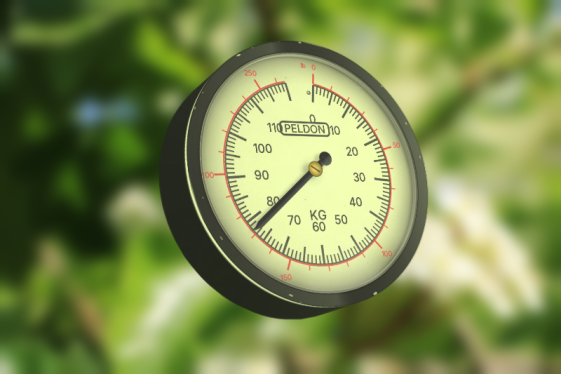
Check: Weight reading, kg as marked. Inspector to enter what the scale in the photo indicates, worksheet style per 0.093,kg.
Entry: 78,kg
